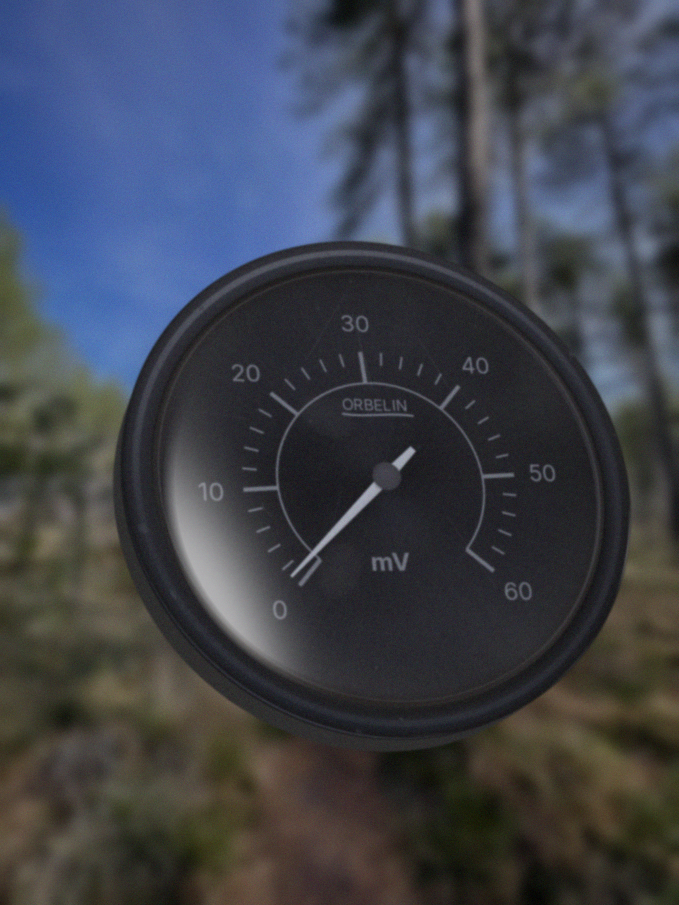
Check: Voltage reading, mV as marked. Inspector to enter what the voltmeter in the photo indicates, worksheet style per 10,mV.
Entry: 1,mV
